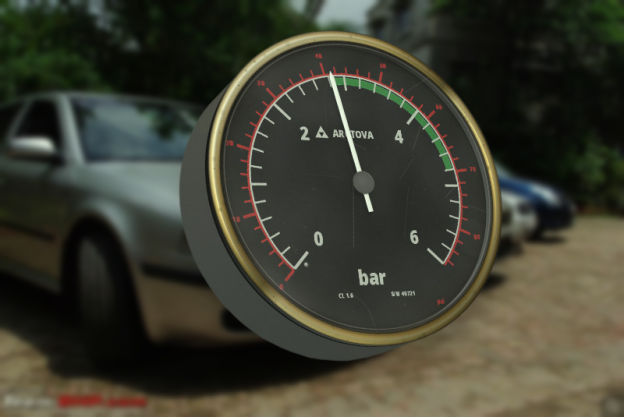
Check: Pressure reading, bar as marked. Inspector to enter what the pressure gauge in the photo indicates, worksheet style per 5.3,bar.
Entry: 2.8,bar
